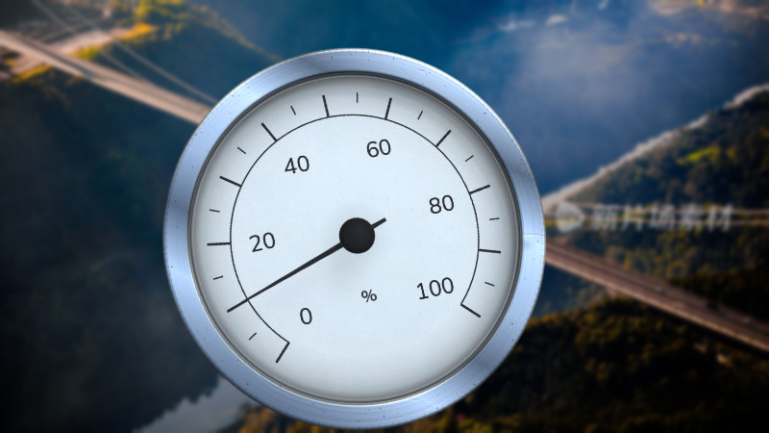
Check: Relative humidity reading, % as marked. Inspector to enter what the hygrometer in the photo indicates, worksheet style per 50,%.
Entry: 10,%
